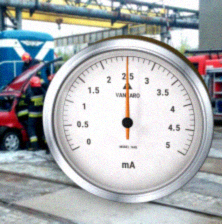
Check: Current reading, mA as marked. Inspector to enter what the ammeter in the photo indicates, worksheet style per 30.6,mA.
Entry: 2.5,mA
